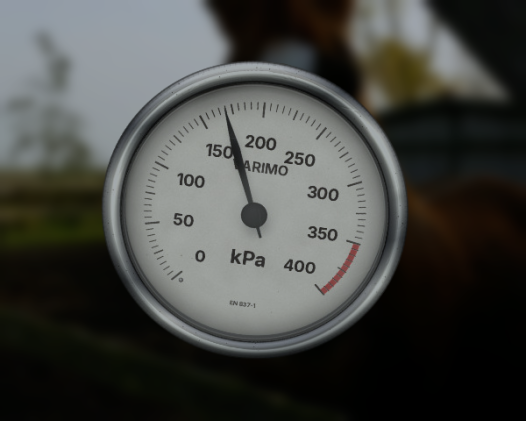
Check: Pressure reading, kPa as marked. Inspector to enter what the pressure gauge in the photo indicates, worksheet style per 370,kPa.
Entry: 170,kPa
